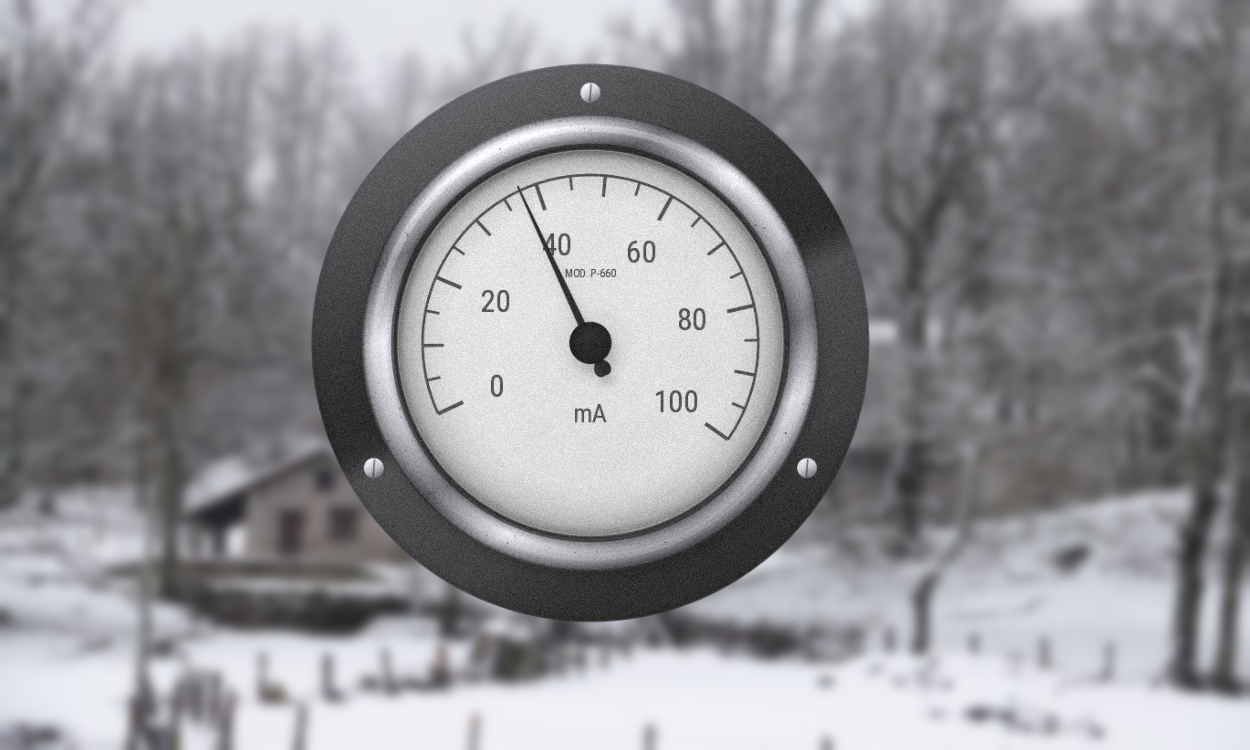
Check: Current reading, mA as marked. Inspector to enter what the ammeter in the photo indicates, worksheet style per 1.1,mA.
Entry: 37.5,mA
